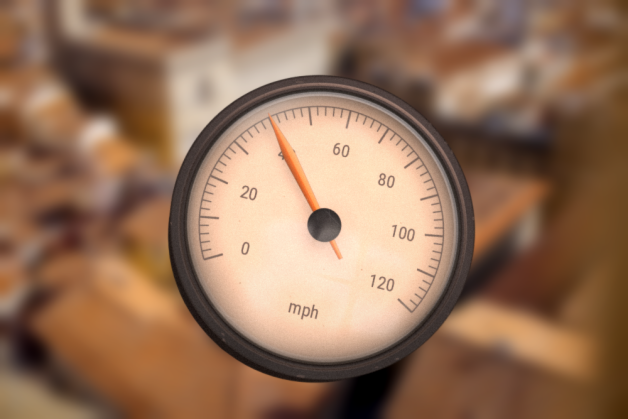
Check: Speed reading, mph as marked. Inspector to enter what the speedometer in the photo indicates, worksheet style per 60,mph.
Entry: 40,mph
